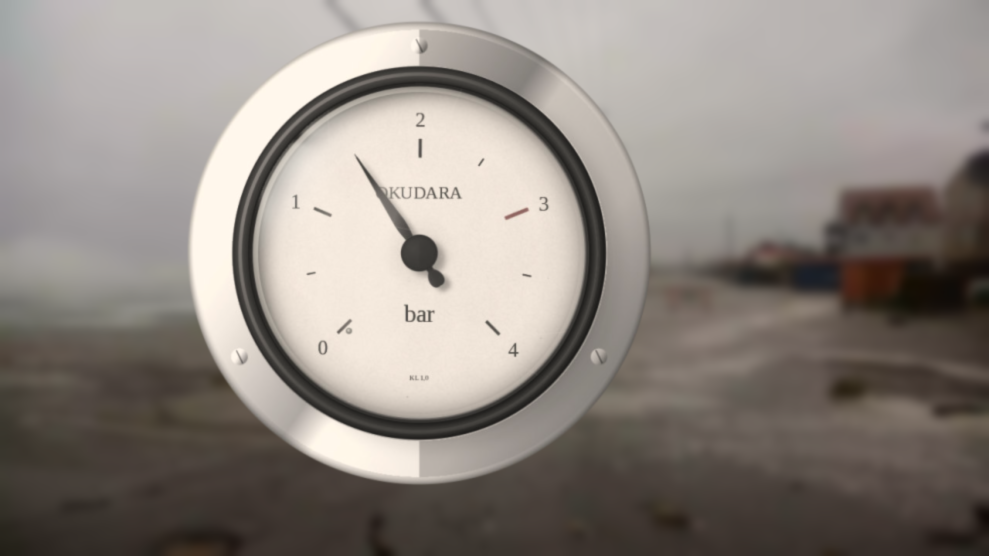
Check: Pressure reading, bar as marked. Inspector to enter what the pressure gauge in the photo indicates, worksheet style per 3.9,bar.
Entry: 1.5,bar
